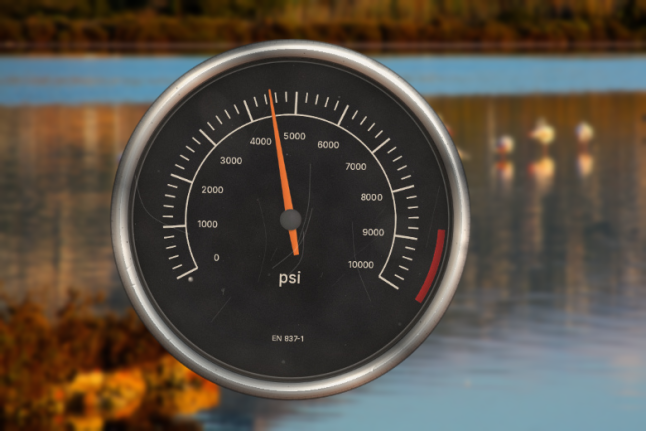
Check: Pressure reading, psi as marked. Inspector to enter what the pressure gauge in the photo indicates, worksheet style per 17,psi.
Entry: 4500,psi
